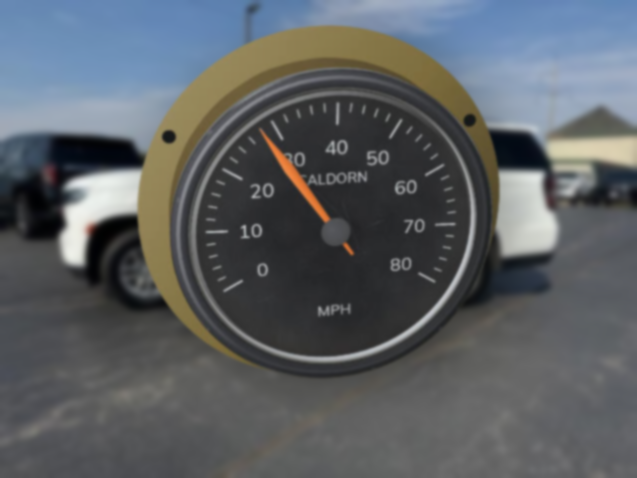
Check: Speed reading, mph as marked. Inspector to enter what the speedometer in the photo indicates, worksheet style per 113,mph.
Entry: 28,mph
